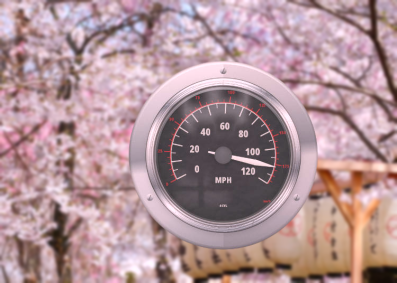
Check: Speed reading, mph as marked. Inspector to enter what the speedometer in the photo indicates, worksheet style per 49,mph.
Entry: 110,mph
